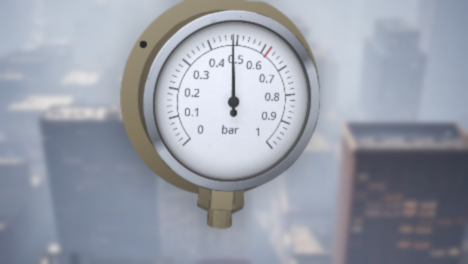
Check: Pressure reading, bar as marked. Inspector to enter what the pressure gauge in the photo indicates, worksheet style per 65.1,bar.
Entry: 0.48,bar
